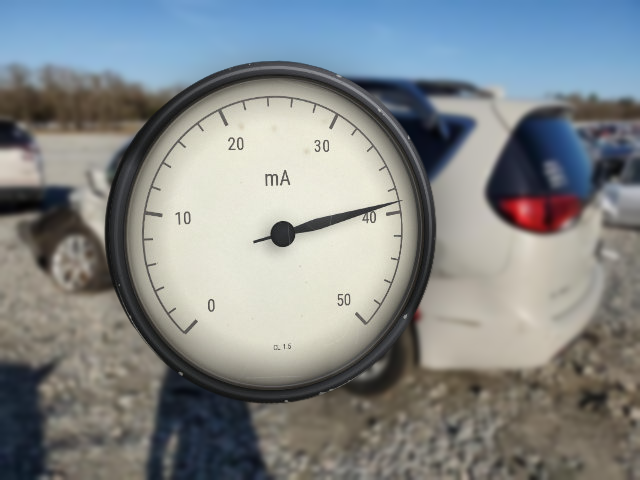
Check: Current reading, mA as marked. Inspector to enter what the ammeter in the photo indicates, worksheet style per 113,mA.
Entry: 39,mA
